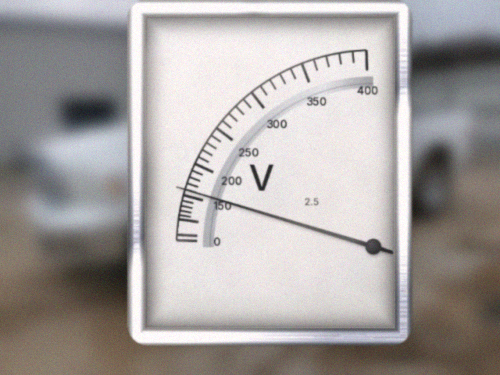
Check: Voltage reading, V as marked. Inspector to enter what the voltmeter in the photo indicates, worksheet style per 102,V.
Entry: 160,V
